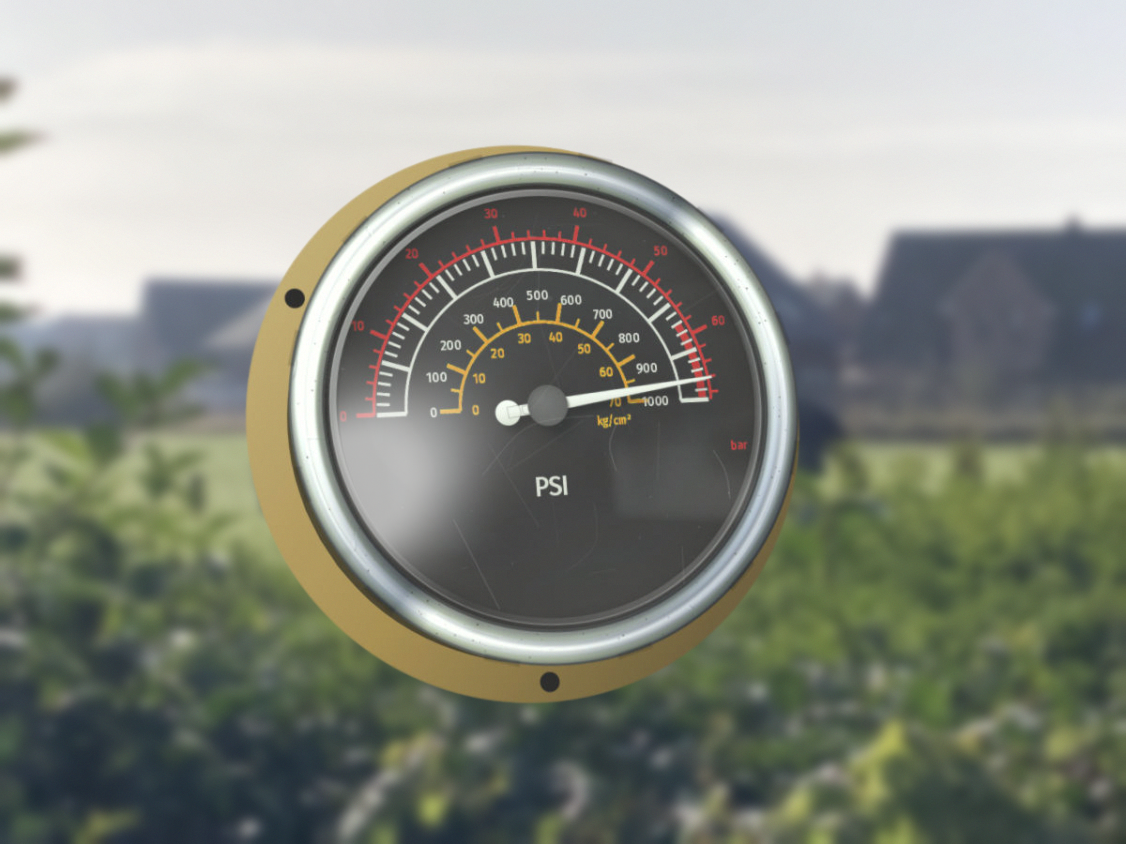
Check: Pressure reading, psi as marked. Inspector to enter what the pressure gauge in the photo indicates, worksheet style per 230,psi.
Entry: 960,psi
